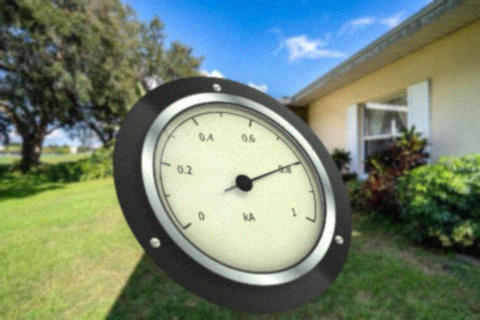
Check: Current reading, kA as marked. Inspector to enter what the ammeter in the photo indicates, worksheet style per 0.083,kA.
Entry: 0.8,kA
